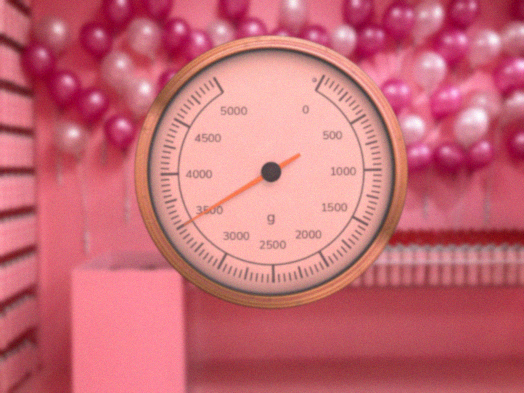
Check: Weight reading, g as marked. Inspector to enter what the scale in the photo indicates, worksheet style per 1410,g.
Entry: 3500,g
